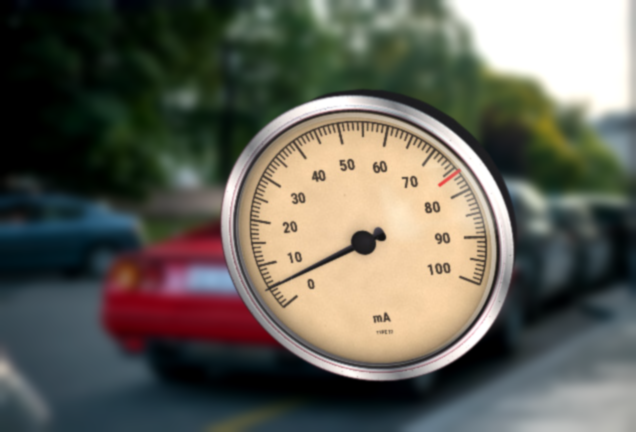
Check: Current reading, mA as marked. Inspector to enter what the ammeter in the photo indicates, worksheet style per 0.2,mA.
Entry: 5,mA
